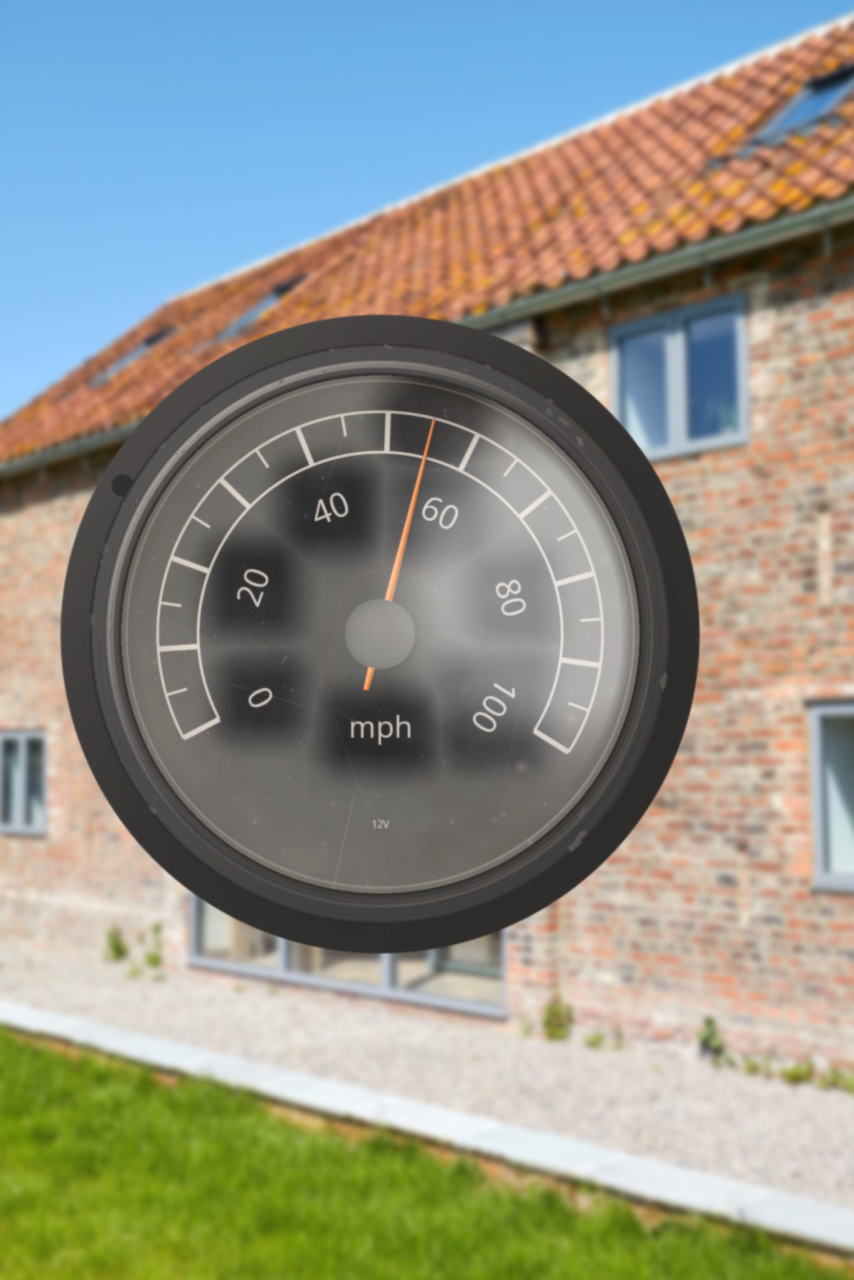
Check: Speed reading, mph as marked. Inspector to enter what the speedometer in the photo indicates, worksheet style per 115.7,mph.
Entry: 55,mph
